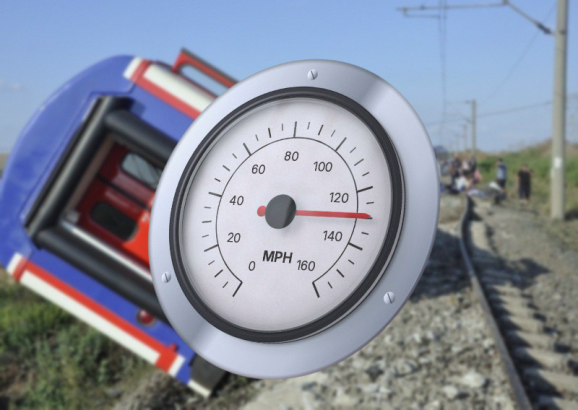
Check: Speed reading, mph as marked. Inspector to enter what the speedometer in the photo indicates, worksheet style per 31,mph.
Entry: 130,mph
